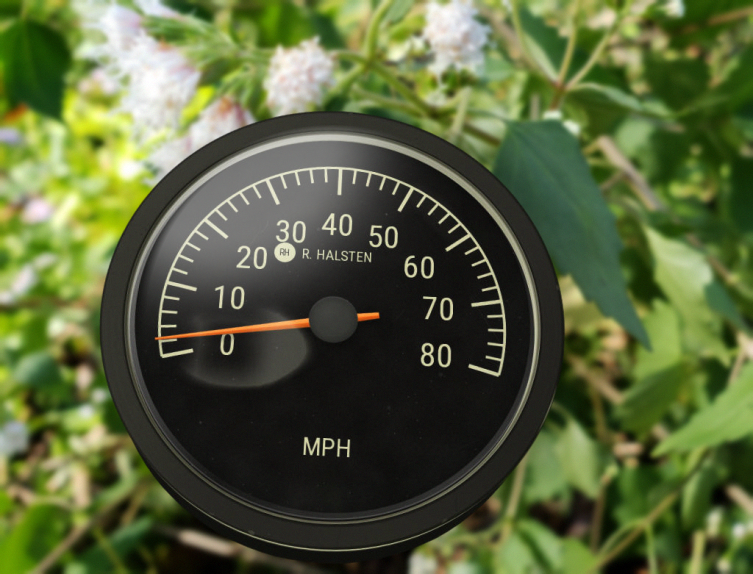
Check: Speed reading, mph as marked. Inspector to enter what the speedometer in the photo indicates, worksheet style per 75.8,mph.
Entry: 2,mph
